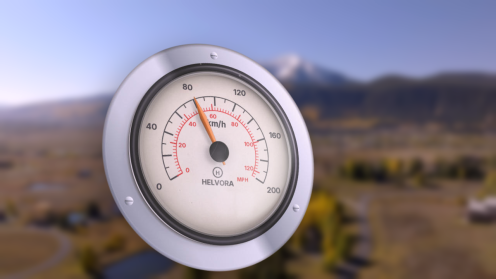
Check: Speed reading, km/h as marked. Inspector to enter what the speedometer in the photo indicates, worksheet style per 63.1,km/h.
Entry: 80,km/h
